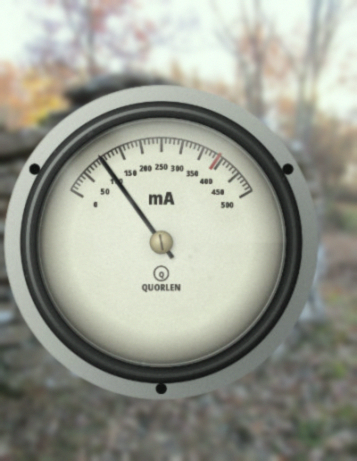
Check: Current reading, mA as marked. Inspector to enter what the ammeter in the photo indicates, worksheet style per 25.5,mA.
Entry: 100,mA
